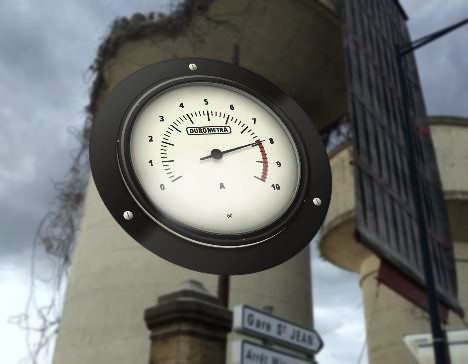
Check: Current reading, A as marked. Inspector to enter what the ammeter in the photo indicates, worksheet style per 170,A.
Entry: 8,A
